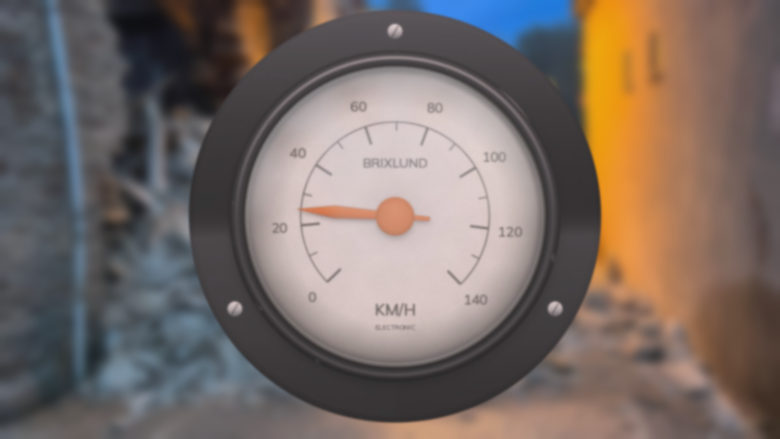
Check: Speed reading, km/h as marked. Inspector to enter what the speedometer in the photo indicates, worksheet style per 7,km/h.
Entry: 25,km/h
